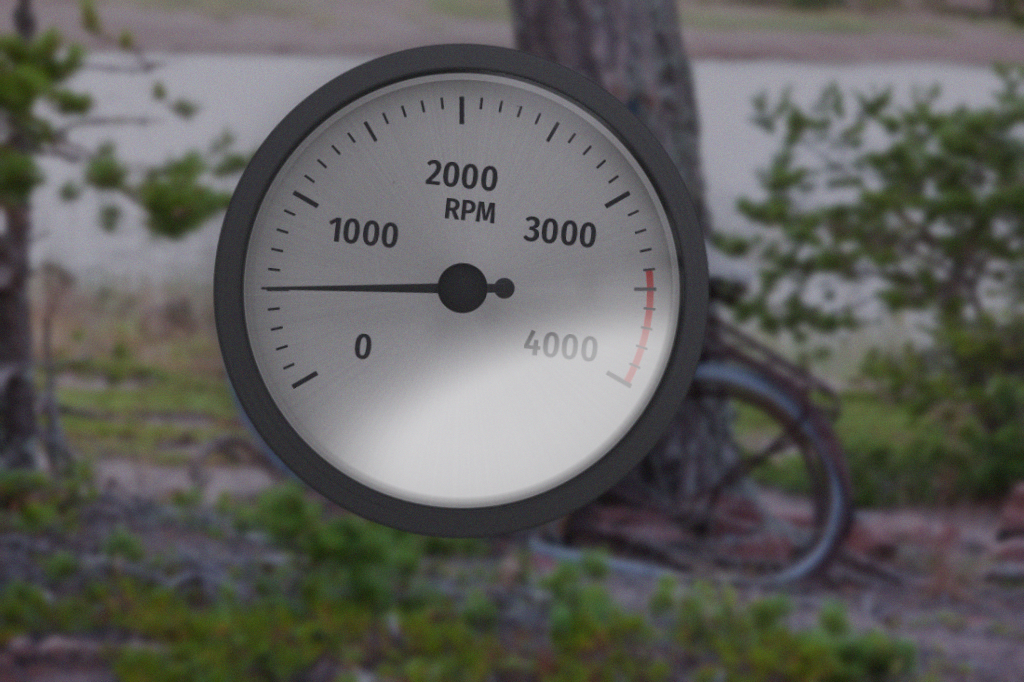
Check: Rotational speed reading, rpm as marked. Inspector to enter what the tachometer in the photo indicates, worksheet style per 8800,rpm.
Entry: 500,rpm
